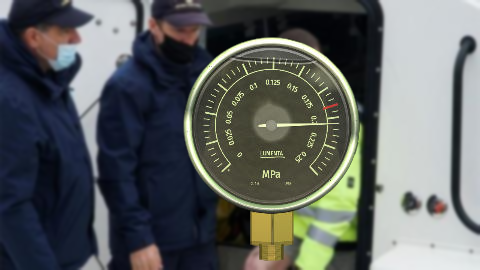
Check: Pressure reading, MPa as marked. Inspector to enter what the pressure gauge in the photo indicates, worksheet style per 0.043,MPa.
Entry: 0.205,MPa
